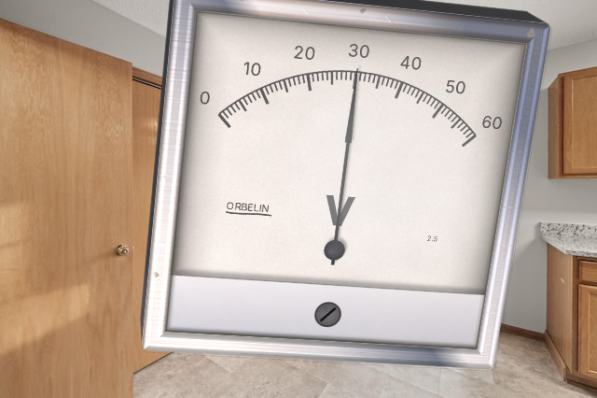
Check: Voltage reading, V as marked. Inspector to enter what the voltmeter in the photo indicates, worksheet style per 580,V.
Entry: 30,V
